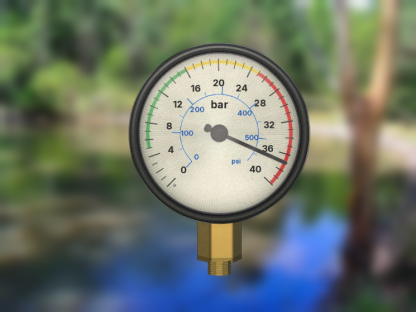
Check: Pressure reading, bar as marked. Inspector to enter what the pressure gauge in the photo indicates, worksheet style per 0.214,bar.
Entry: 37,bar
